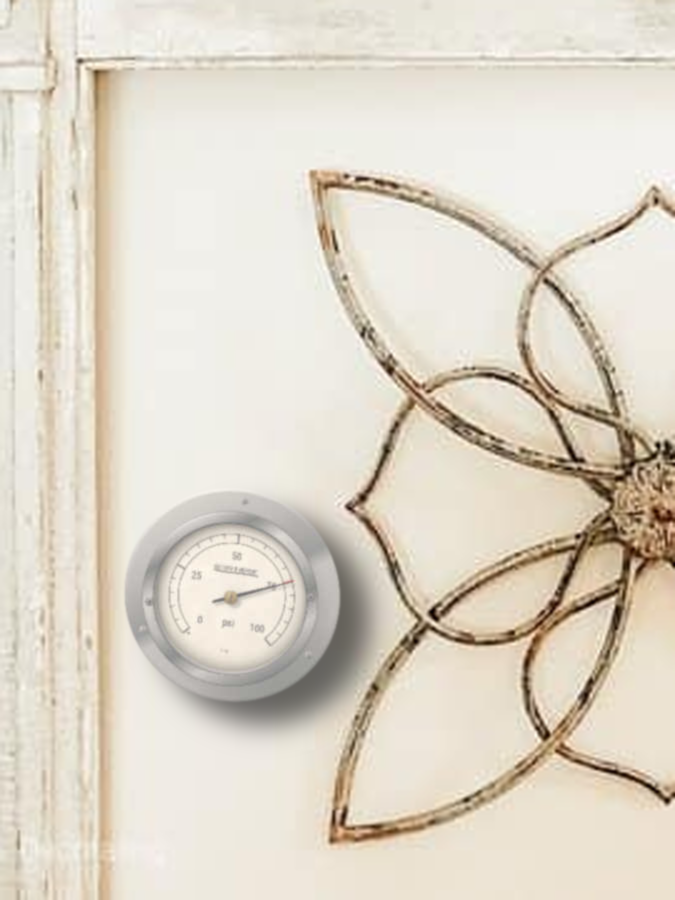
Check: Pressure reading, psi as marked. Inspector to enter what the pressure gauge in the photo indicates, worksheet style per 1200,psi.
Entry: 75,psi
